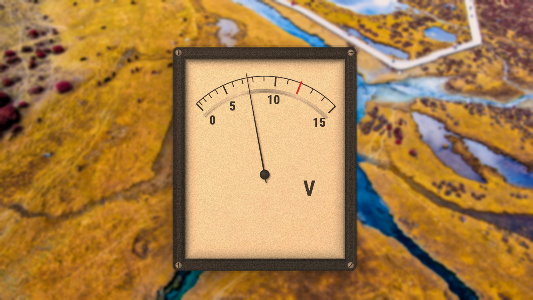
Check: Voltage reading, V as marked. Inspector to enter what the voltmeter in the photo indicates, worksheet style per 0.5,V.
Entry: 7.5,V
